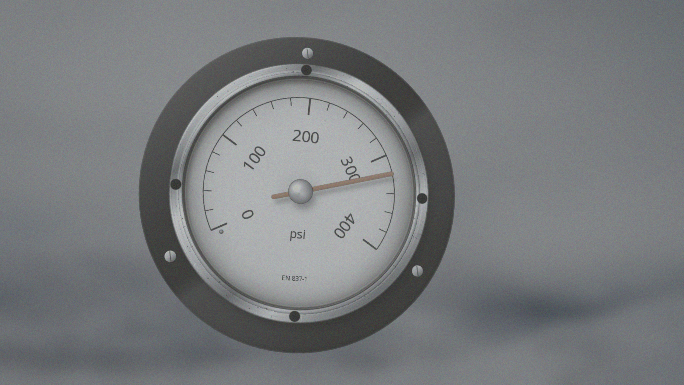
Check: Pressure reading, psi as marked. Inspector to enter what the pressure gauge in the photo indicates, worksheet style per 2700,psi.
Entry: 320,psi
